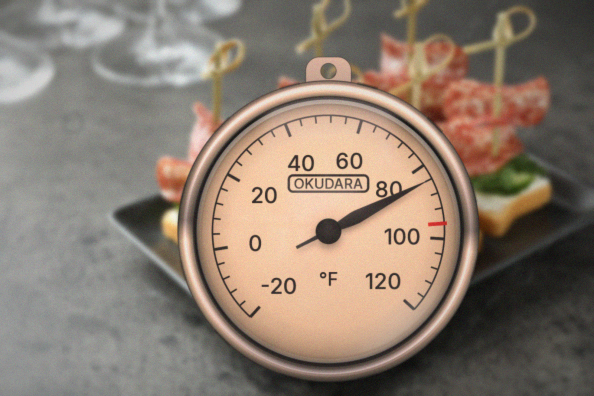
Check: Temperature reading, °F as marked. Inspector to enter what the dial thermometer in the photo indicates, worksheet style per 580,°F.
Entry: 84,°F
